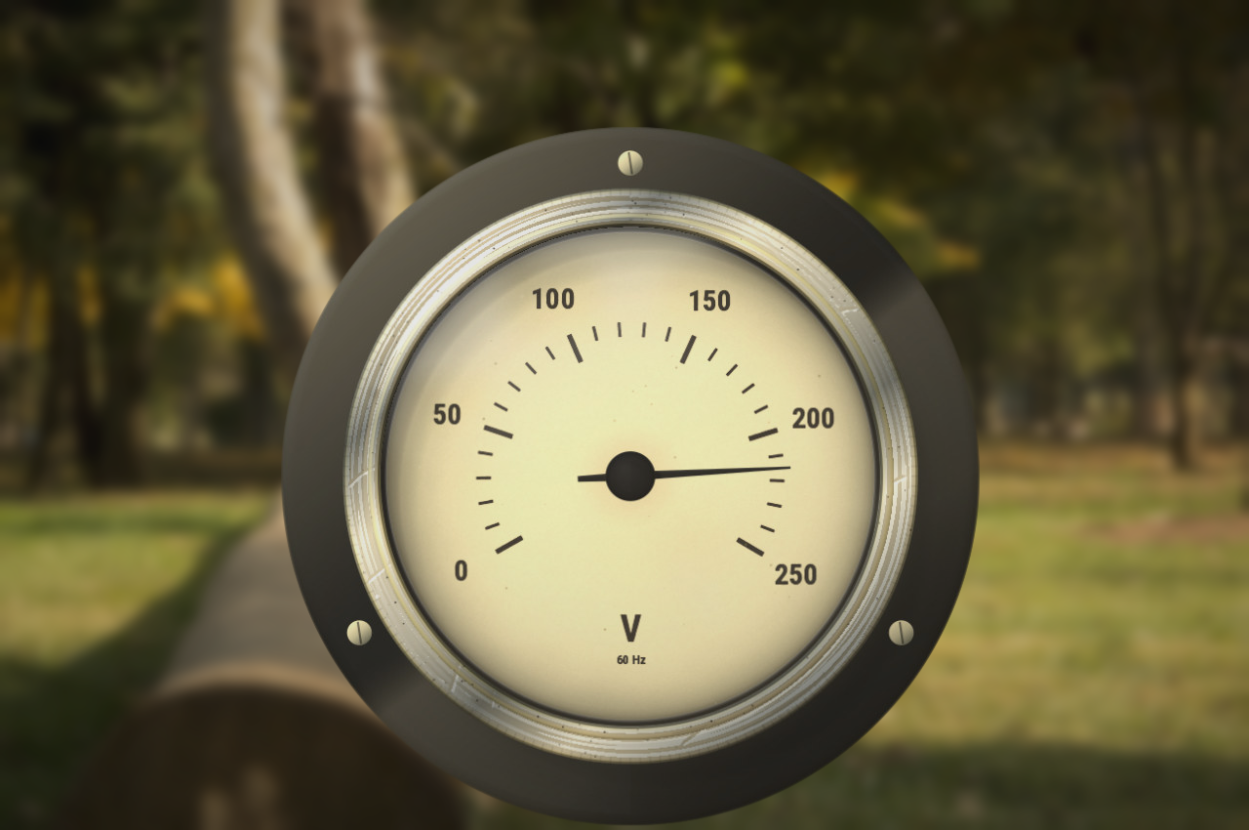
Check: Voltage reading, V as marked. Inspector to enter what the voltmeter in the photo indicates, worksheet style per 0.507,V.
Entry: 215,V
